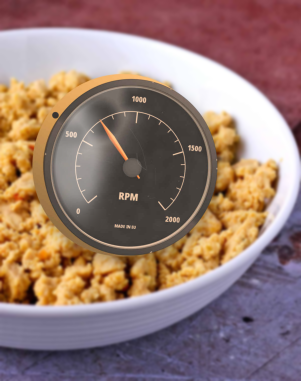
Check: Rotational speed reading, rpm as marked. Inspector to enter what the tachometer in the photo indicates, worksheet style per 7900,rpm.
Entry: 700,rpm
